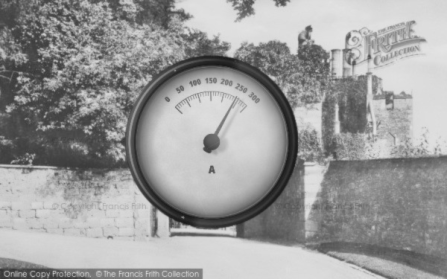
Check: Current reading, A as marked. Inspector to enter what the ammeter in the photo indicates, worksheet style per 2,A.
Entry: 250,A
